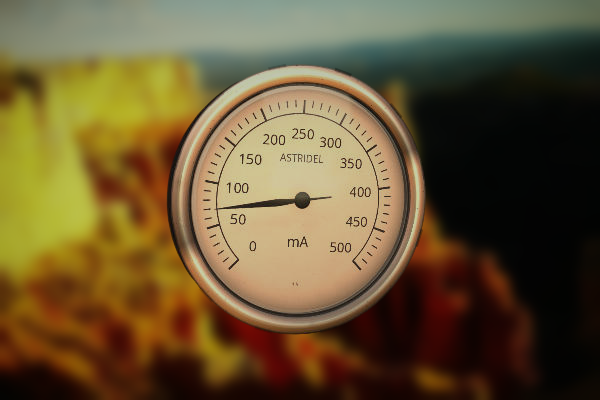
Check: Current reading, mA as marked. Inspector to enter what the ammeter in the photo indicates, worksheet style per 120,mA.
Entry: 70,mA
